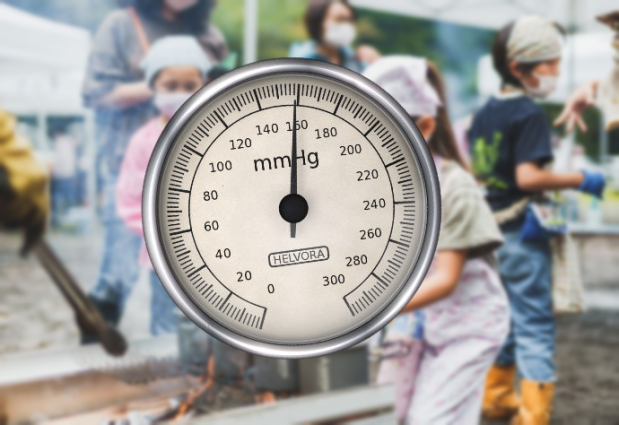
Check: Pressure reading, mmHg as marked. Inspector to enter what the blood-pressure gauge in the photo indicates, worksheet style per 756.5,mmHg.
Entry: 158,mmHg
